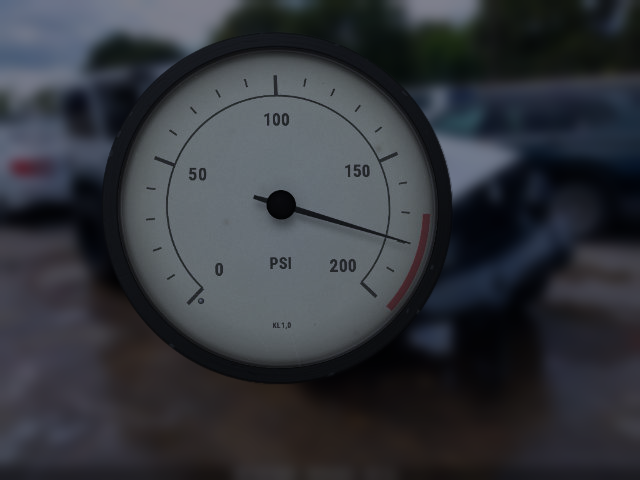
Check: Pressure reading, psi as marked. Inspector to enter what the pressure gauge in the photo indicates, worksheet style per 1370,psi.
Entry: 180,psi
